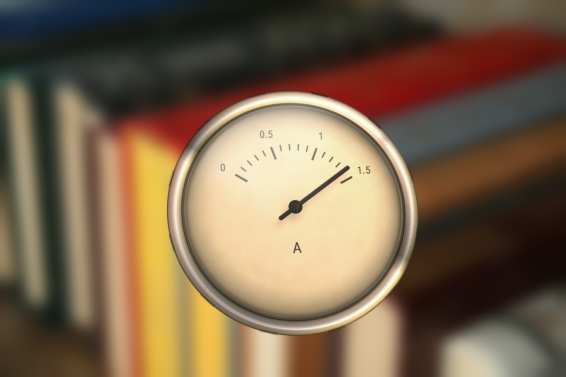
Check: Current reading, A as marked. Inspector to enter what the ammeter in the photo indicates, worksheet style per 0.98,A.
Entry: 1.4,A
